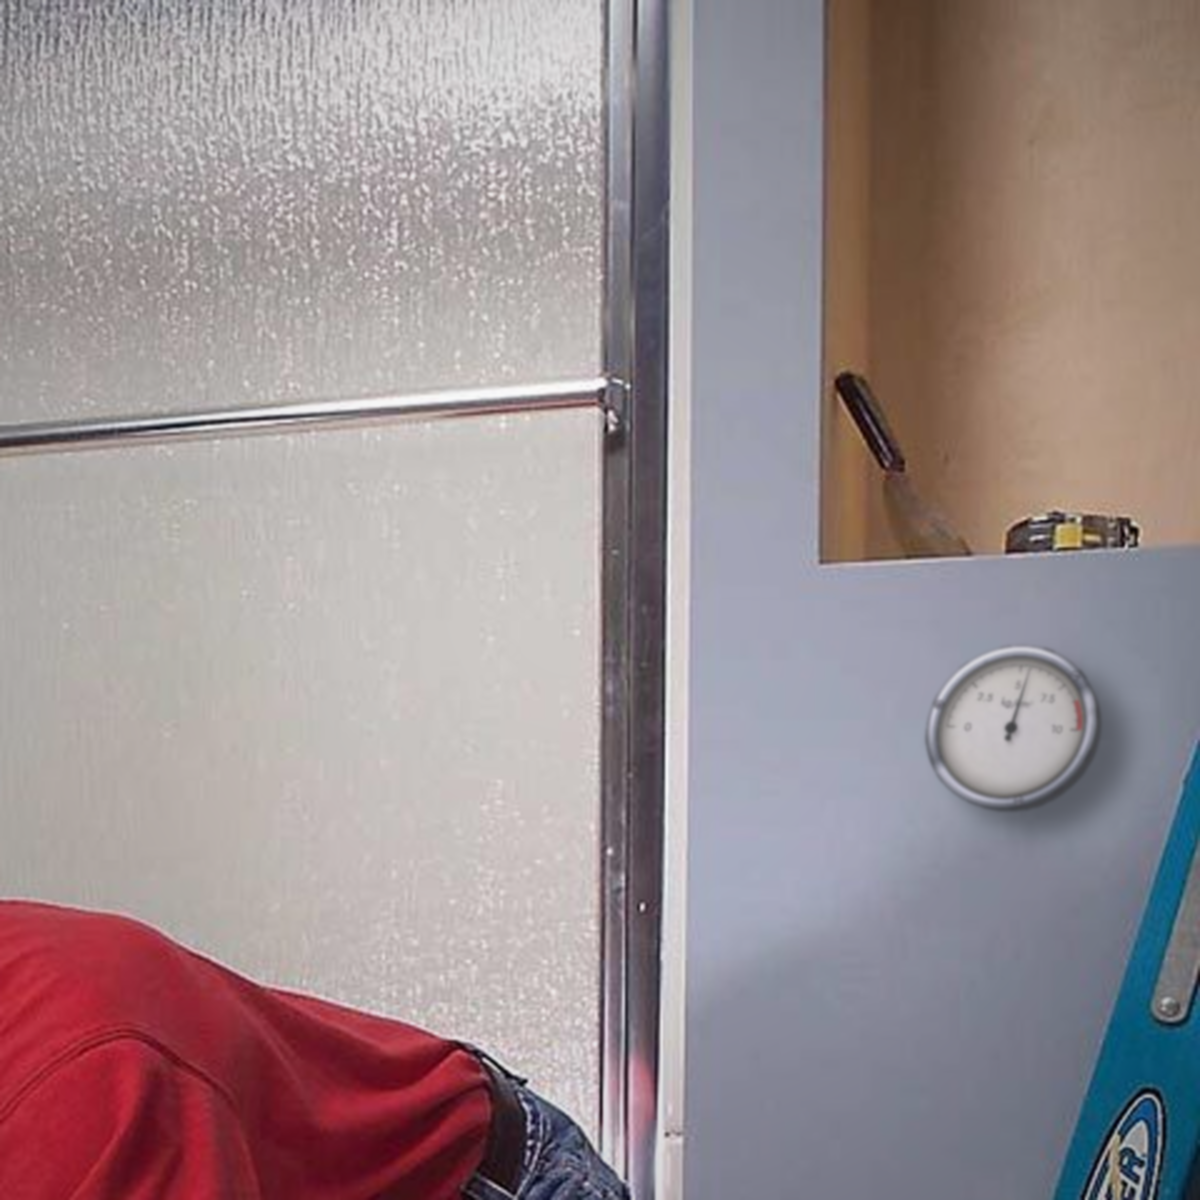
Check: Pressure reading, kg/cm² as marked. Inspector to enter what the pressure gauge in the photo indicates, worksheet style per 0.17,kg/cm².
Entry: 5.5,kg/cm²
